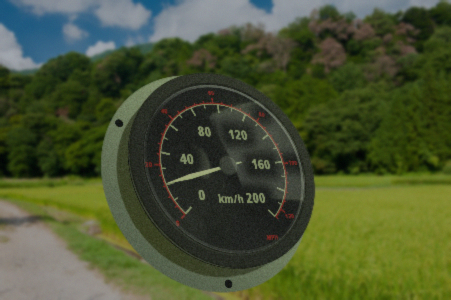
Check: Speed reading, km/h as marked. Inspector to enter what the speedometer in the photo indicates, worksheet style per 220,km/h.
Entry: 20,km/h
